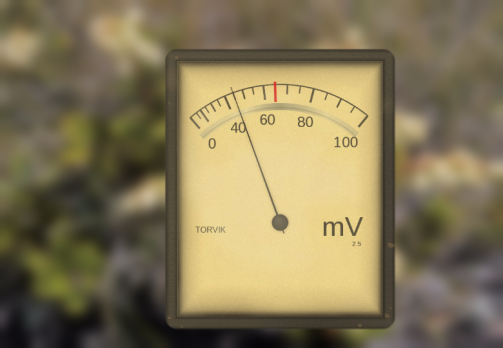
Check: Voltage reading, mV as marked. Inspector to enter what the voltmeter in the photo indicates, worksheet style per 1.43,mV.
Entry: 45,mV
